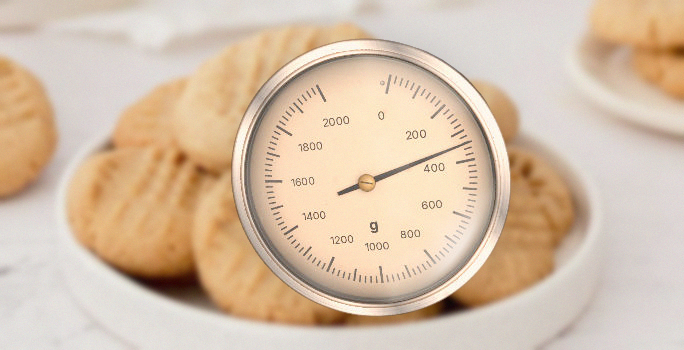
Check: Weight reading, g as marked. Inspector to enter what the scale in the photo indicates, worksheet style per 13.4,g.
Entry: 340,g
